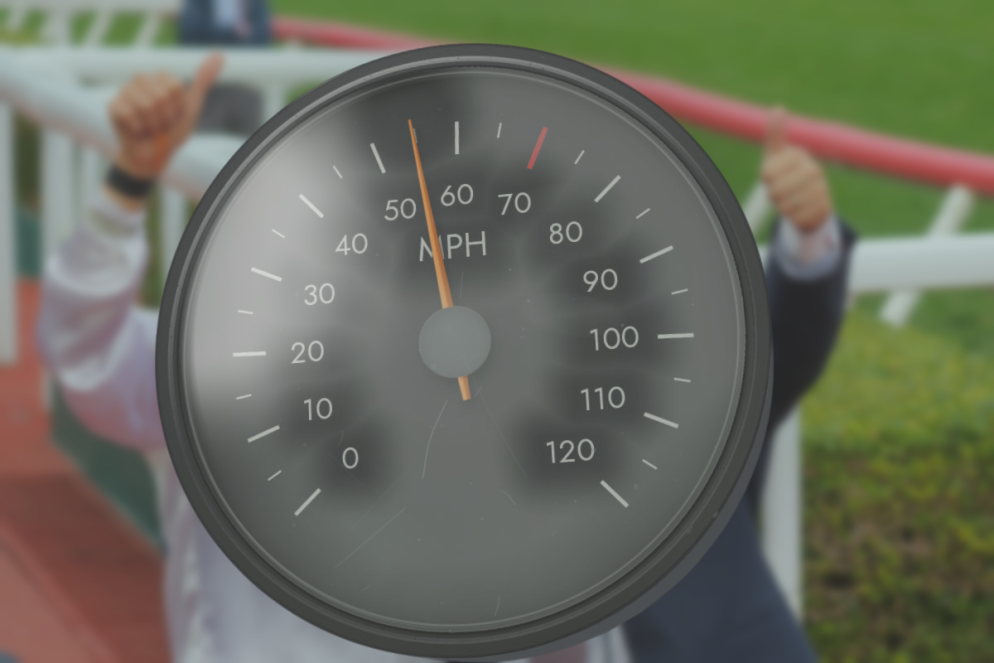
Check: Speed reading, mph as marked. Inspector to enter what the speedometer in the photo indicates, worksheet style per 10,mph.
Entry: 55,mph
